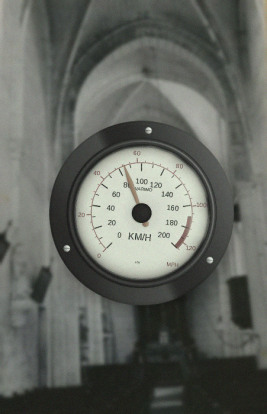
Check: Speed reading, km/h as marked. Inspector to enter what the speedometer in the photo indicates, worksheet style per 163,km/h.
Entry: 85,km/h
